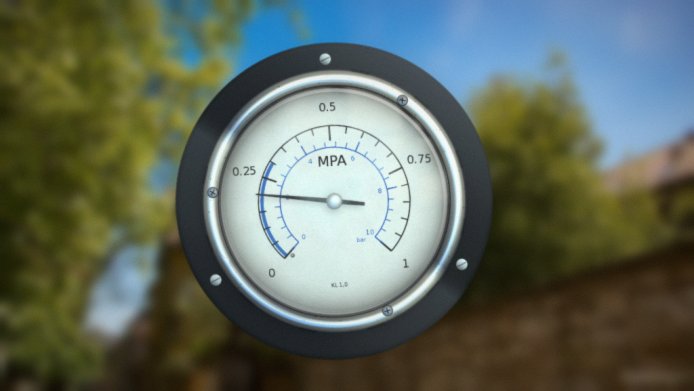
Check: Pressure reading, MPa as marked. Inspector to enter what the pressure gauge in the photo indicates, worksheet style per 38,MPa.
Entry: 0.2,MPa
